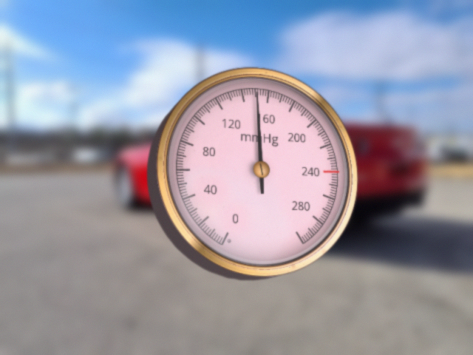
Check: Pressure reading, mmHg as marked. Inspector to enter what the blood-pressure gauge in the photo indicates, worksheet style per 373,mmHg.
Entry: 150,mmHg
